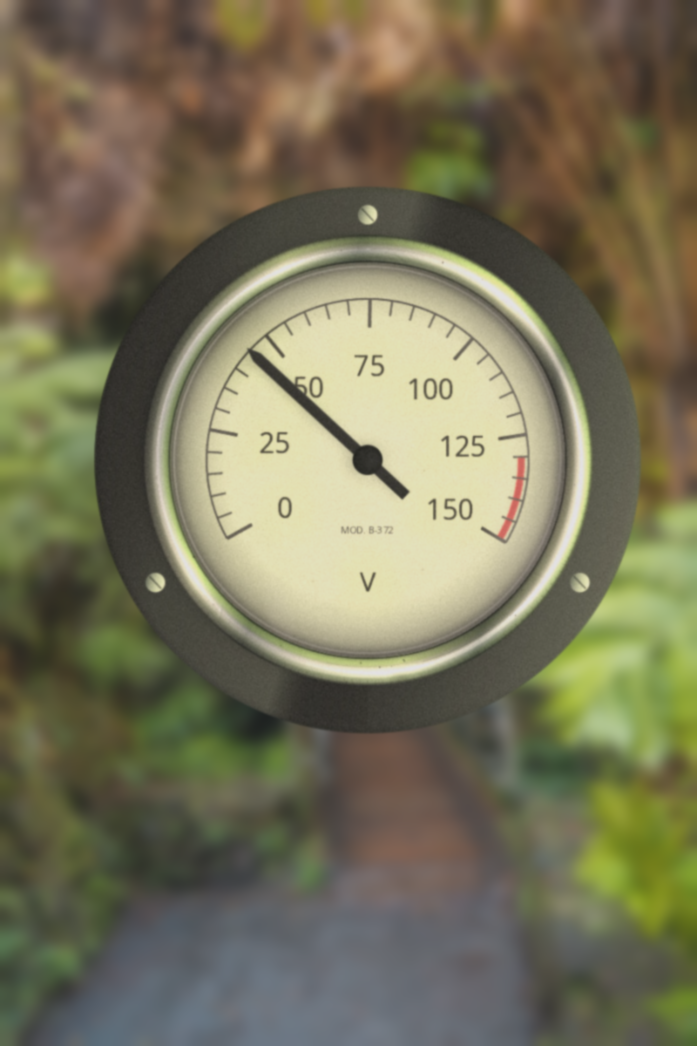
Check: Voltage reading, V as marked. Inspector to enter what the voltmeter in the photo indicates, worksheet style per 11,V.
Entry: 45,V
